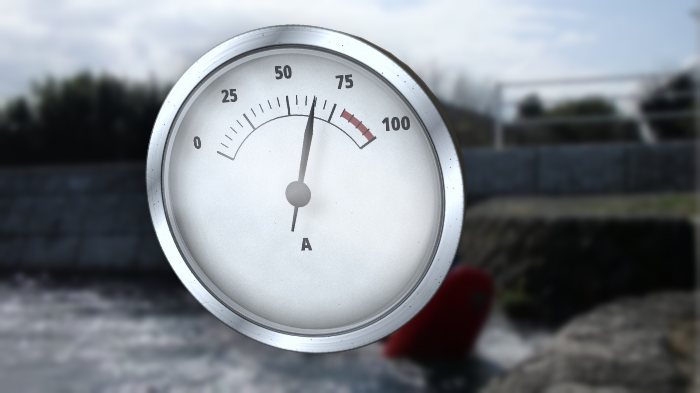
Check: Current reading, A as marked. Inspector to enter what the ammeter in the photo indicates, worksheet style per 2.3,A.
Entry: 65,A
